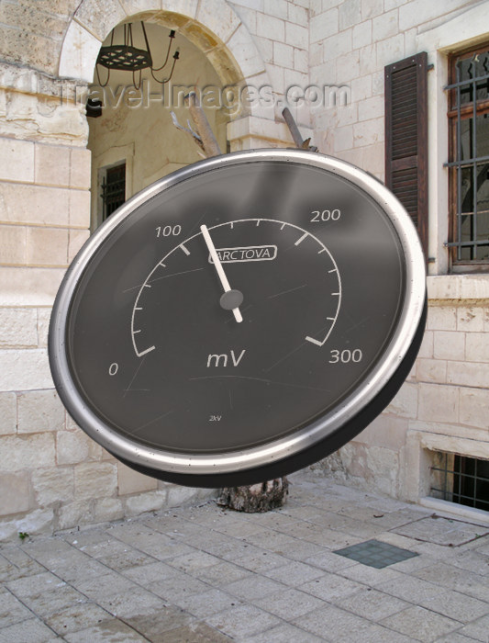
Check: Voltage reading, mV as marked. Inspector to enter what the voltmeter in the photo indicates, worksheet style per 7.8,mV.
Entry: 120,mV
